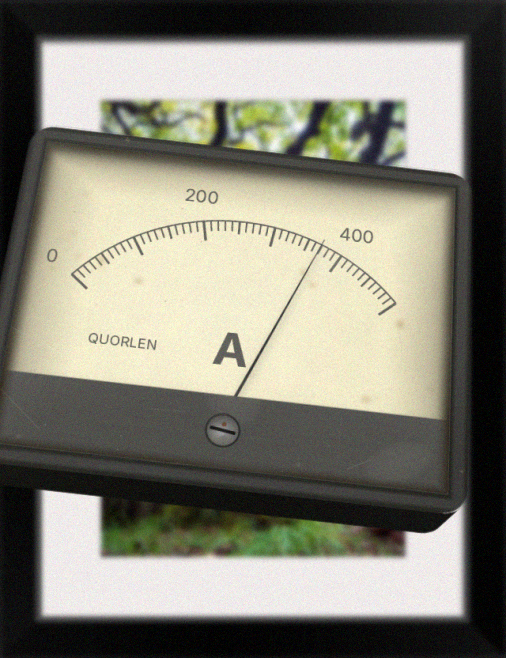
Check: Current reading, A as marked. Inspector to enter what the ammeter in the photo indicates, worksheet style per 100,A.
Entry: 370,A
